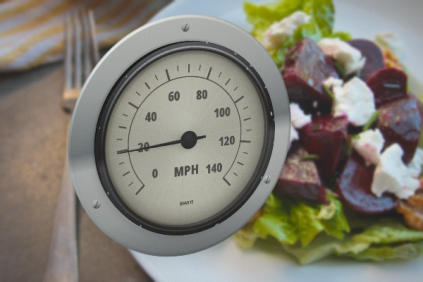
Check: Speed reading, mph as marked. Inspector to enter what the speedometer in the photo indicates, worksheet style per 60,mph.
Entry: 20,mph
